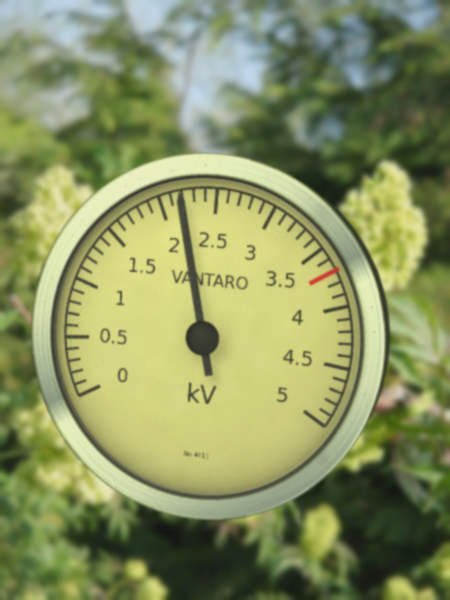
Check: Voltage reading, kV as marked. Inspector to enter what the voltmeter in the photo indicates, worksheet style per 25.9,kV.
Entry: 2.2,kV
